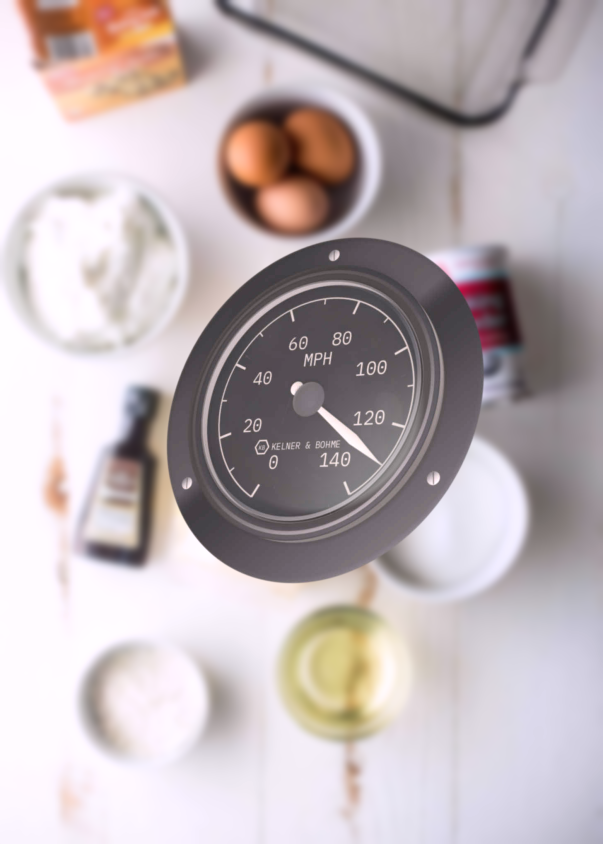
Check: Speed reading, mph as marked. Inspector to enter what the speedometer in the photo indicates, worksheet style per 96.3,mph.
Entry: 130,mph
